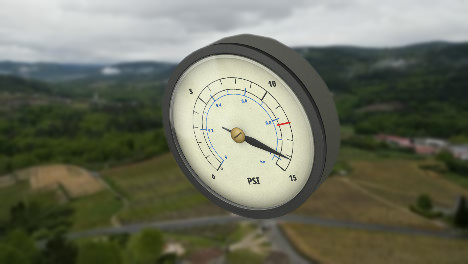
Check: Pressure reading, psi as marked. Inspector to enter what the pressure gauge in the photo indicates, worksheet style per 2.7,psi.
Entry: 14,psi
